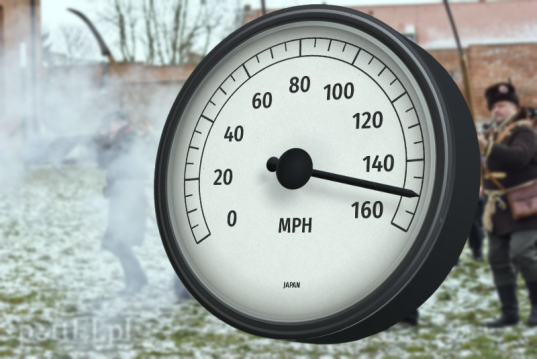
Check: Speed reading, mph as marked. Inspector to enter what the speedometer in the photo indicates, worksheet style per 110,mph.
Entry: 150,mph
